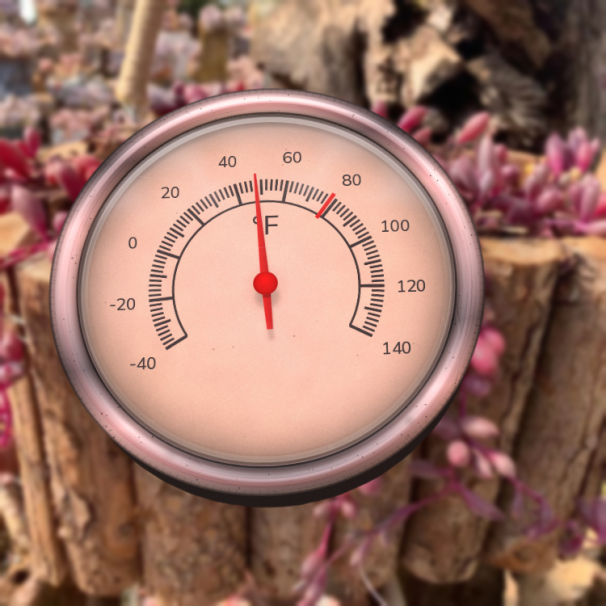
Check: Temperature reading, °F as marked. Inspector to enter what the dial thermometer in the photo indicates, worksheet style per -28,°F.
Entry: 48,°F
